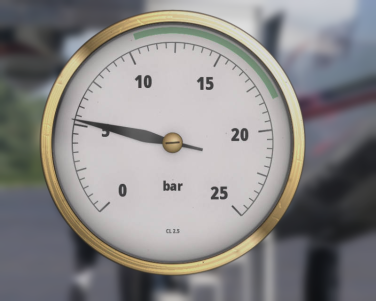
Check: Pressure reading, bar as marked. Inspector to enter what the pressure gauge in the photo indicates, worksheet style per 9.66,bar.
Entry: 5.25,bar
